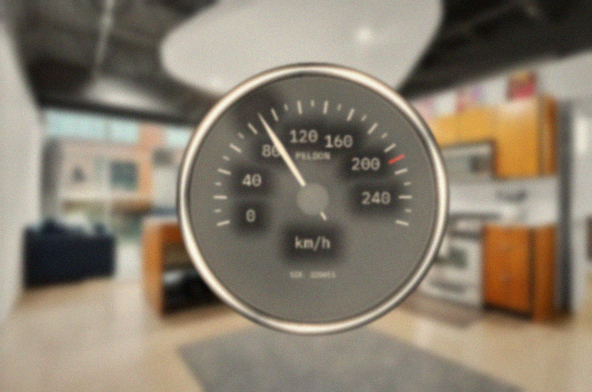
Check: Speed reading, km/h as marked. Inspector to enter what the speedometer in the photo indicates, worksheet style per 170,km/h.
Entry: 90,km/h
